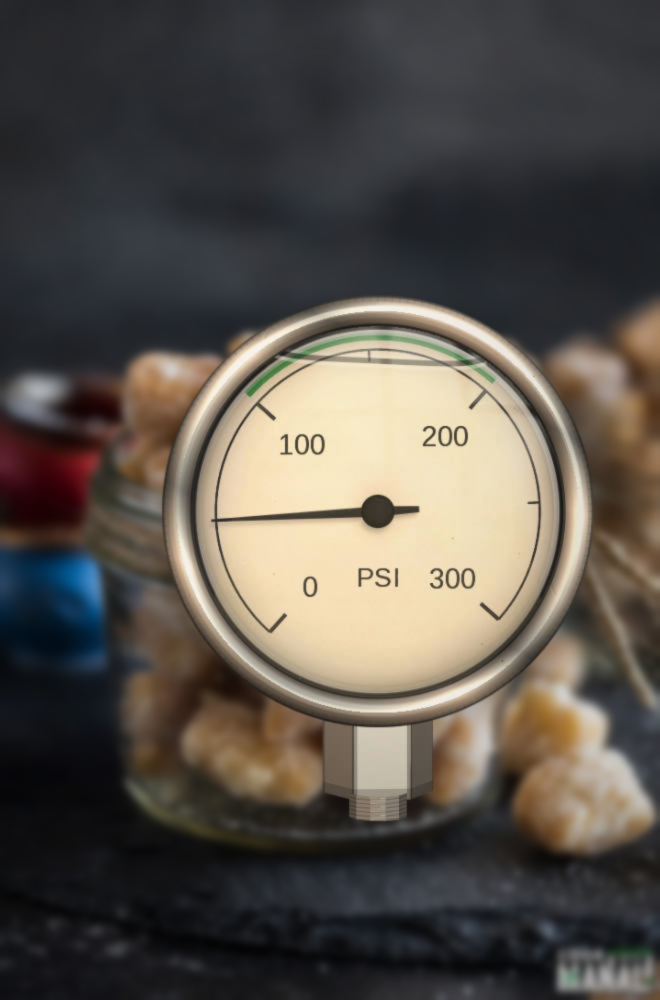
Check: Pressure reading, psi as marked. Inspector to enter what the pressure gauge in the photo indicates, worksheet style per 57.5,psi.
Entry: 50,psi
